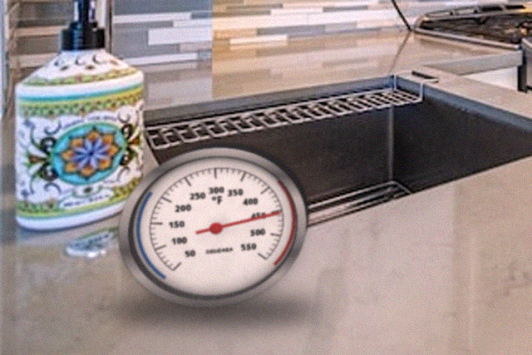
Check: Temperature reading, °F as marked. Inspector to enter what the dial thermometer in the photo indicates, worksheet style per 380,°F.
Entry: 450,°F
